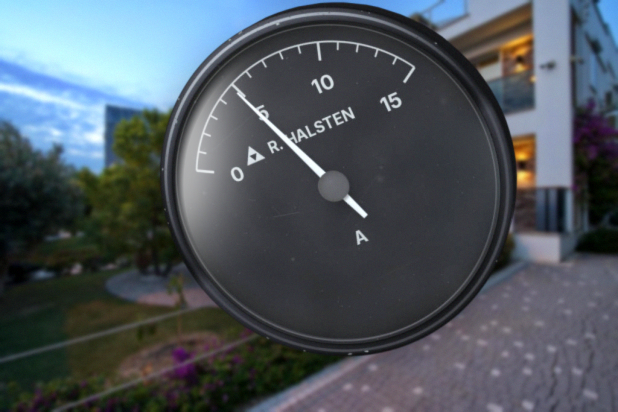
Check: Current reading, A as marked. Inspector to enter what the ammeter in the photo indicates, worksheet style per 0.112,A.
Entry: 5,A
